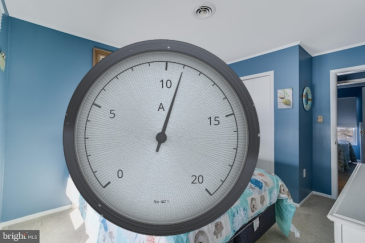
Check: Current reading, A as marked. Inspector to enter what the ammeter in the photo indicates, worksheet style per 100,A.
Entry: 11,A
